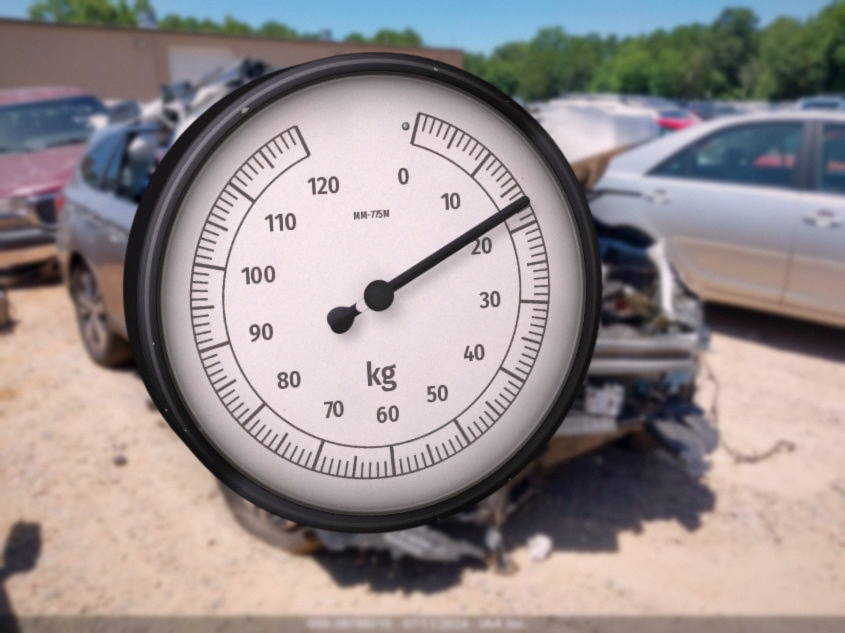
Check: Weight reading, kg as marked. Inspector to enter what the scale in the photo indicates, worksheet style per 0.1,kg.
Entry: 17,kg
